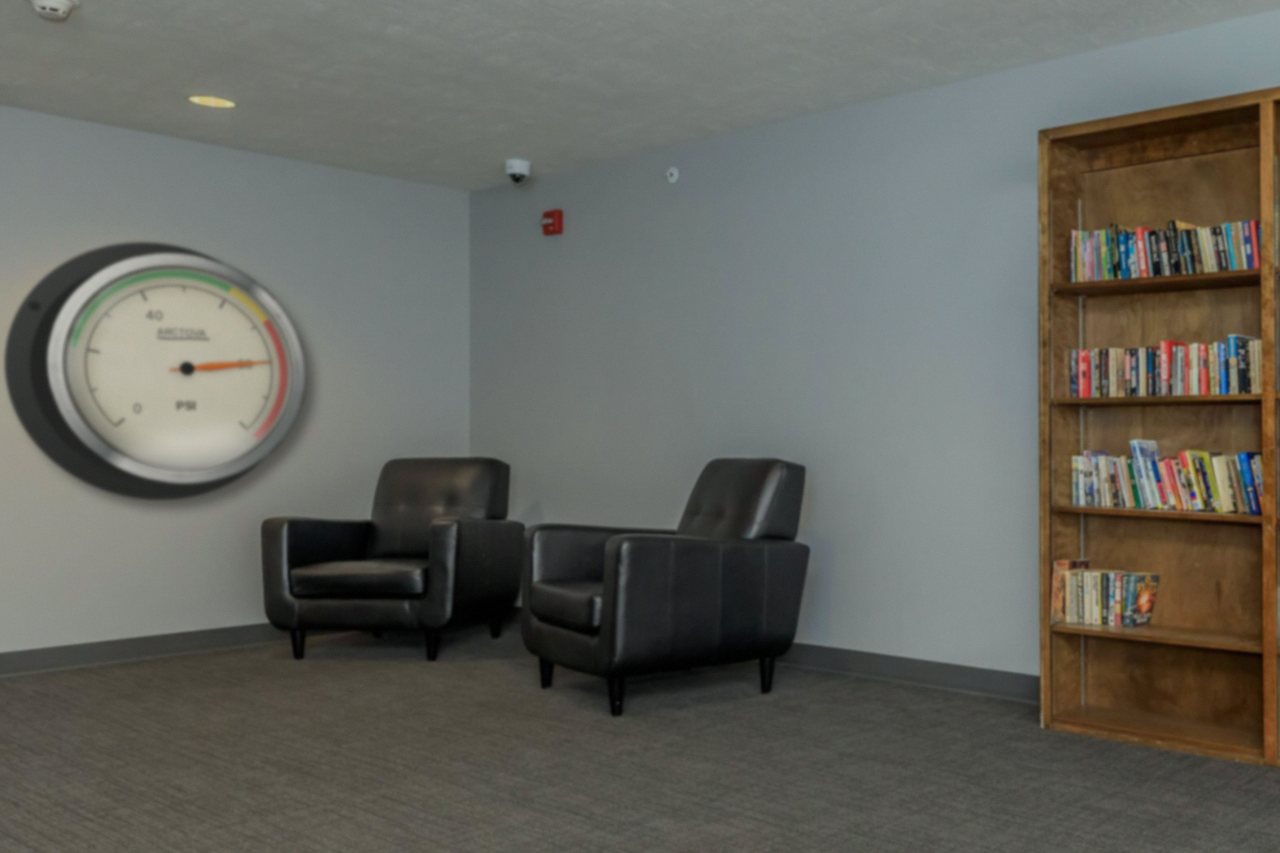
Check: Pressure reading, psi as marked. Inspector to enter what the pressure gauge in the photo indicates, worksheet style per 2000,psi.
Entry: 80,psi
